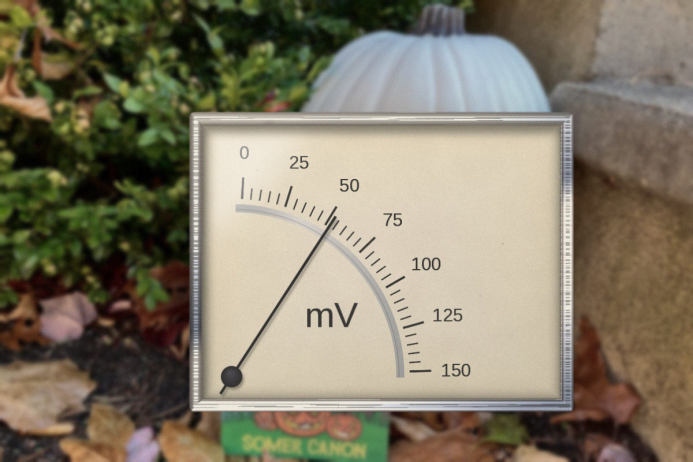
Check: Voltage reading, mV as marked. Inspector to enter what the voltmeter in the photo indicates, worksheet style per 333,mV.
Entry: 52.5,mV
